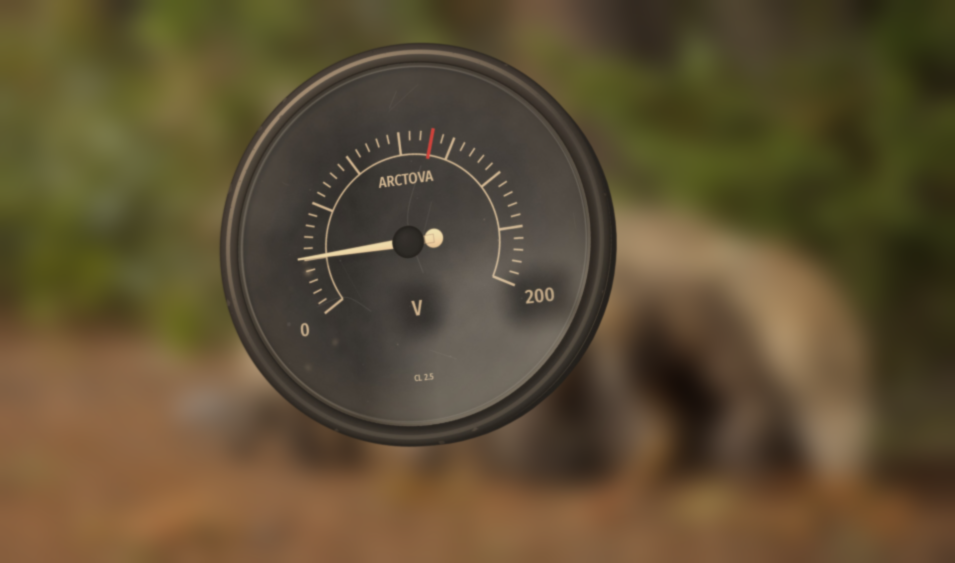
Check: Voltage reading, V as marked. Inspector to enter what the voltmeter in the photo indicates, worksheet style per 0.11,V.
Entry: 25,V
